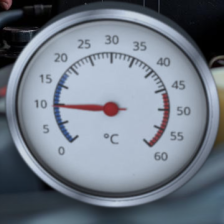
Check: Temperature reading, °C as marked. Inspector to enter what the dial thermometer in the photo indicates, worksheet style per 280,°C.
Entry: 10,°C
